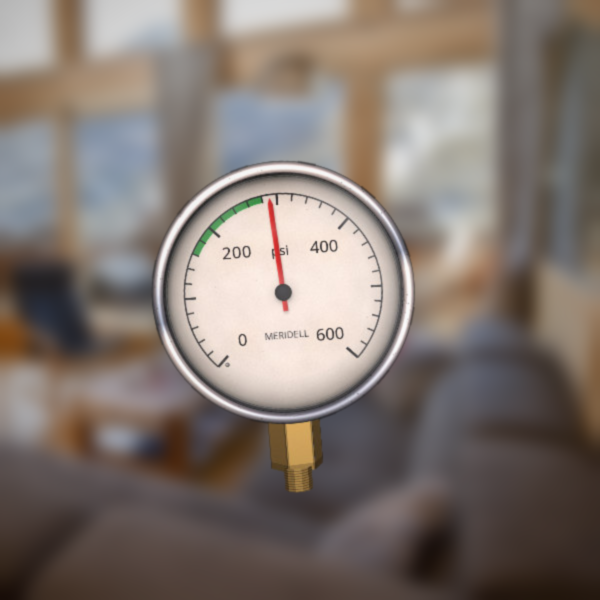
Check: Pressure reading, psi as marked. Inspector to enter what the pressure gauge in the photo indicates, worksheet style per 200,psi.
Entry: 290,psi
